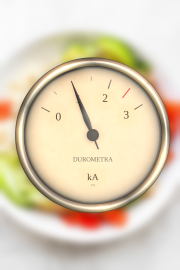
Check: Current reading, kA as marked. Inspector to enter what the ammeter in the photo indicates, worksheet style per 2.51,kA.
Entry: 1,kA
